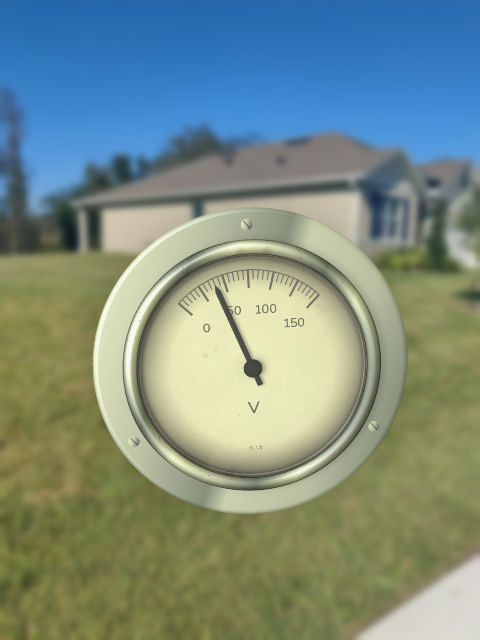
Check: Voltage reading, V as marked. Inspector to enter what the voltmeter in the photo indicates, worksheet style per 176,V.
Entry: 40,V
